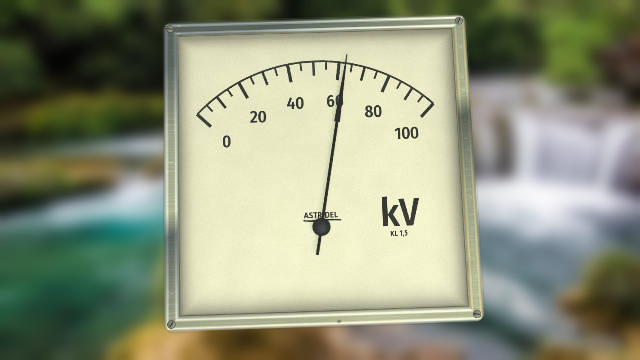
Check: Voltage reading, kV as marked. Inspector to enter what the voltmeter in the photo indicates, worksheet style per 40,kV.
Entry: 62.5,kV
